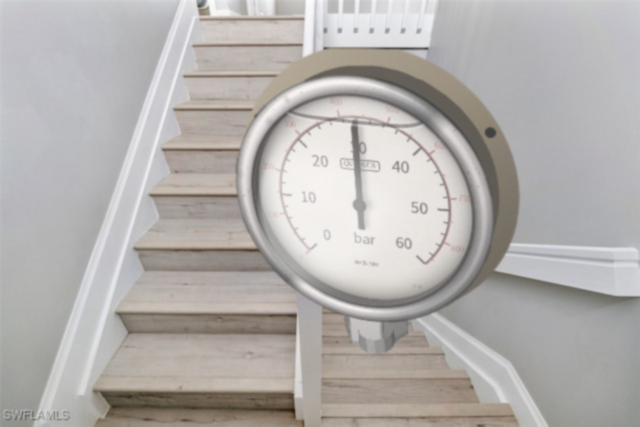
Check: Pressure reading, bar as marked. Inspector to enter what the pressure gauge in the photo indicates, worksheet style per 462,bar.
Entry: 30,bar
